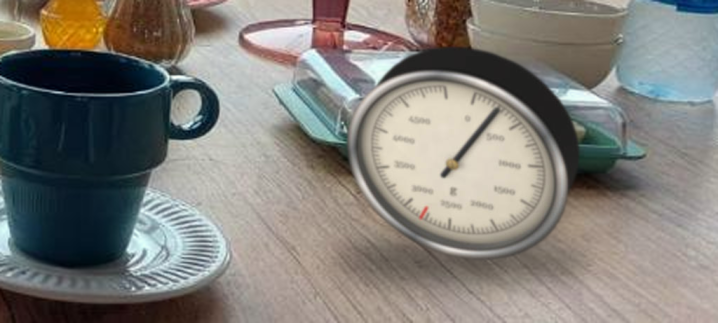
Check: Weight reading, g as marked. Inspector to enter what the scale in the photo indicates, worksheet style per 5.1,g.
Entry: 250,g
